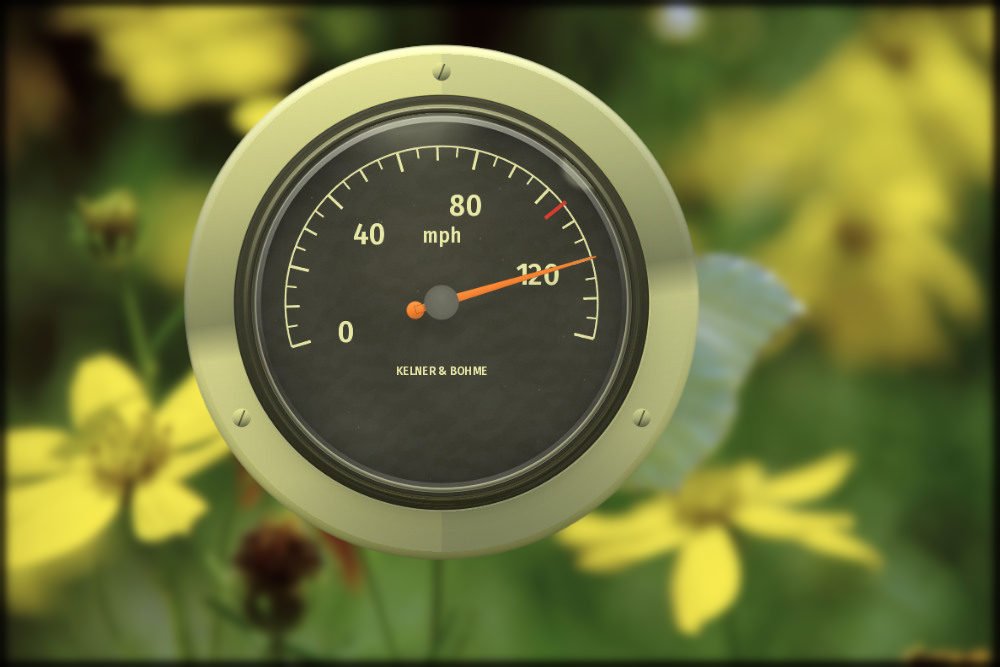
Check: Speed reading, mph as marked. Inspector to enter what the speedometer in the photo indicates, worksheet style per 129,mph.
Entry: 120,mph
